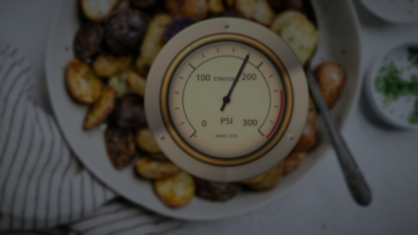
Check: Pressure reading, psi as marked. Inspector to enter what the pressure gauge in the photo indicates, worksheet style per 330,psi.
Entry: 180,psi
